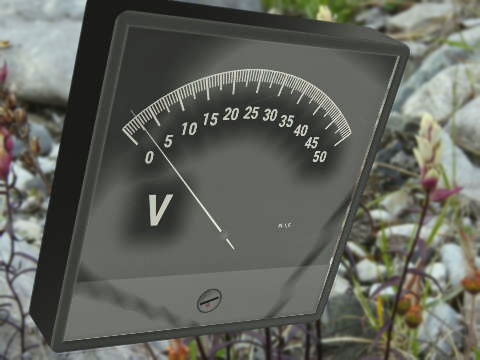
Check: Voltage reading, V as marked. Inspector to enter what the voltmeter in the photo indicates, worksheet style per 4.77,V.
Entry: 2.5,V
